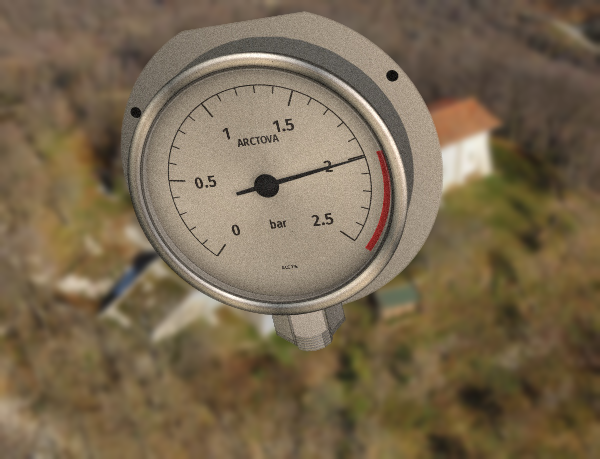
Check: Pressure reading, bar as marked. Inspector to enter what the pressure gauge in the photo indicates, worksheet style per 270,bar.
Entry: 2,bar
